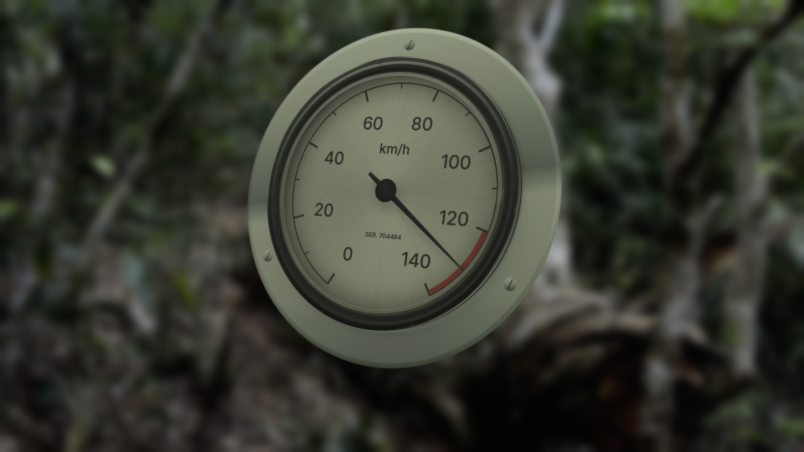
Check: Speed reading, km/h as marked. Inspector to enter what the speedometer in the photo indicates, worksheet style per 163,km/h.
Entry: 130,km/h
